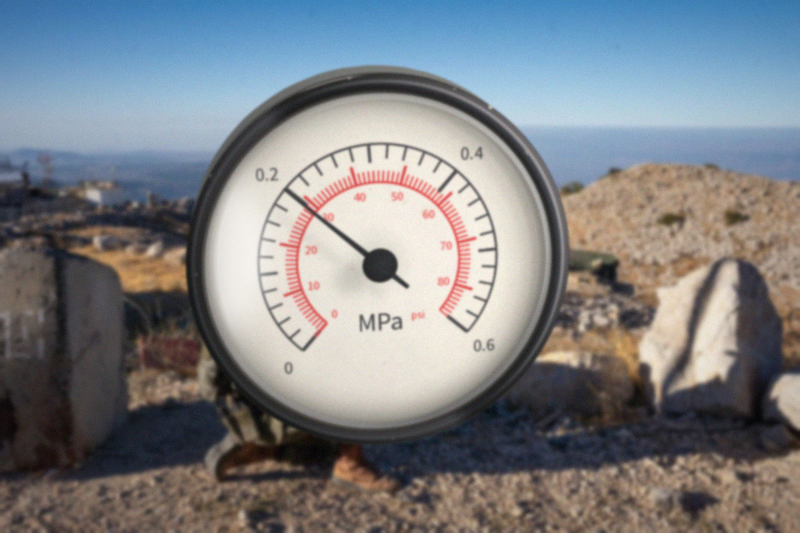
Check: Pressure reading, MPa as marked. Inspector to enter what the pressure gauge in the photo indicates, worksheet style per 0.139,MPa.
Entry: 0.2,MPa
